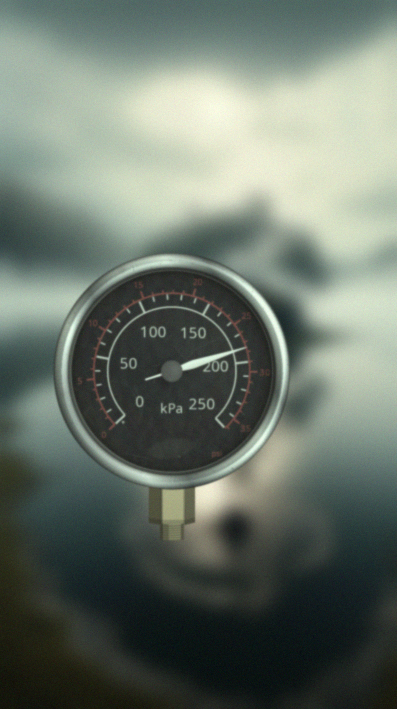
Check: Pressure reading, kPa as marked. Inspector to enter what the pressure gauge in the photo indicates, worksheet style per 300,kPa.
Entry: 190,kPa
